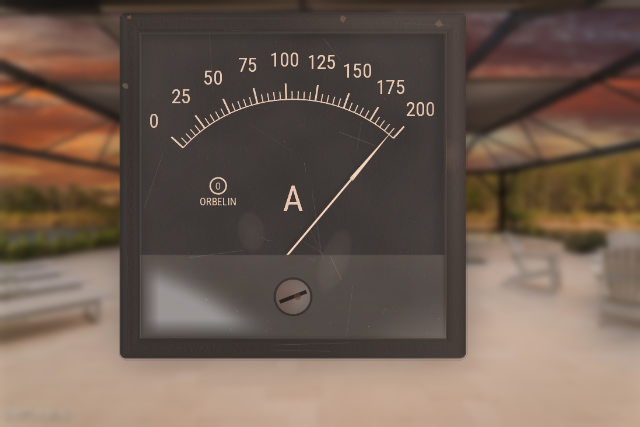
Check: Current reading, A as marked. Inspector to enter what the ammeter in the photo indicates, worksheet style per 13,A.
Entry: 195,A
